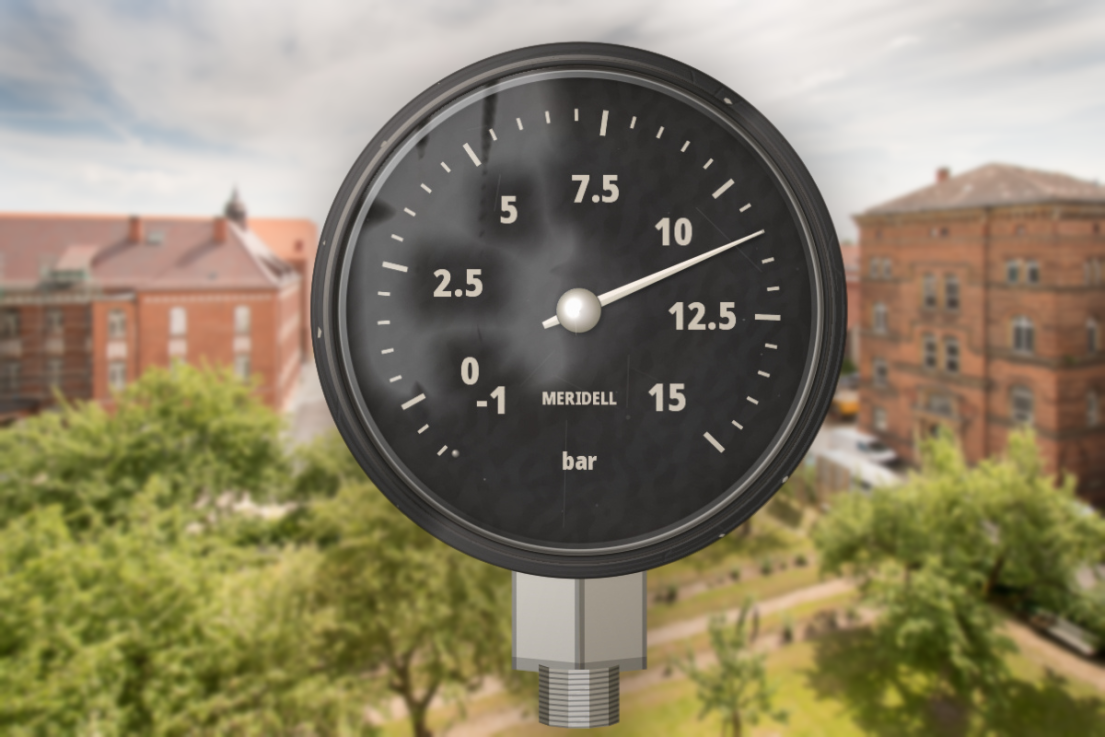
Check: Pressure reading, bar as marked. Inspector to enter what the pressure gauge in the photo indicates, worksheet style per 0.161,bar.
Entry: 11,bar
